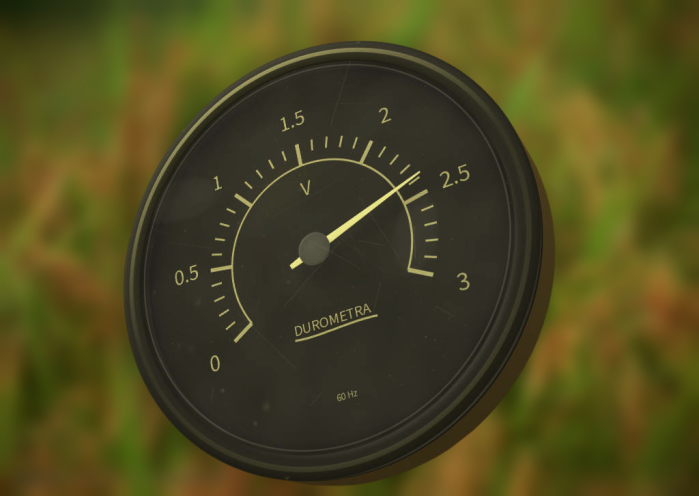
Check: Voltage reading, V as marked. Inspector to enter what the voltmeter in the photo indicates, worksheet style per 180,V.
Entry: 2.4,V
